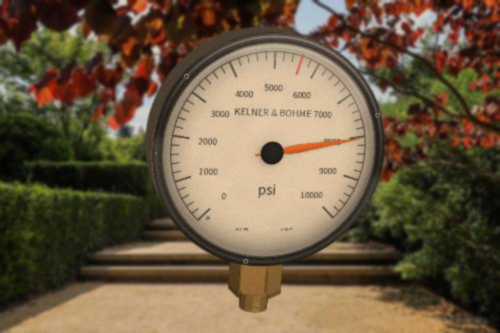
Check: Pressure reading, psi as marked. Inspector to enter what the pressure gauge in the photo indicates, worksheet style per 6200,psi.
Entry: 8000,psi
